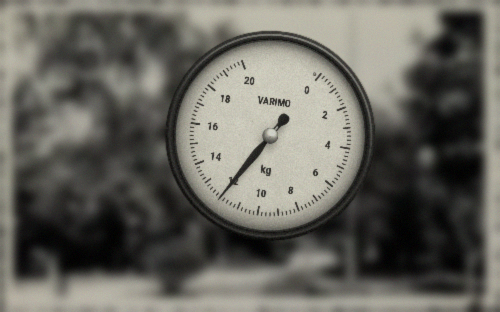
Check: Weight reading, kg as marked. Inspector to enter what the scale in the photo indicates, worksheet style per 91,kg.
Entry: 12,kg
